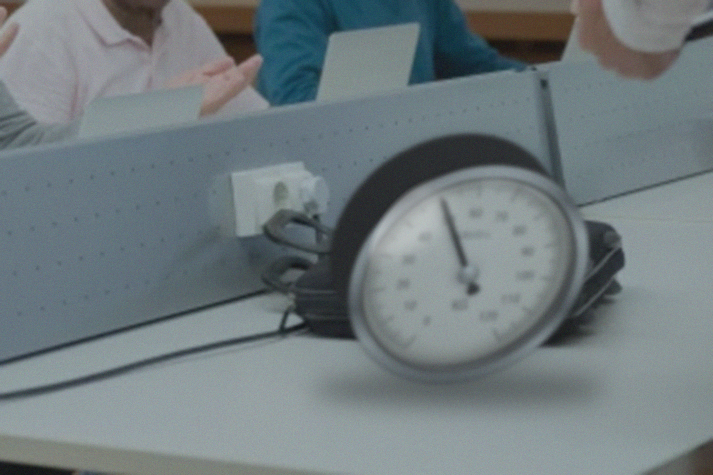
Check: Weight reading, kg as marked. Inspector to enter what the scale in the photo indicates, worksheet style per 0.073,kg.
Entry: 50,kg
